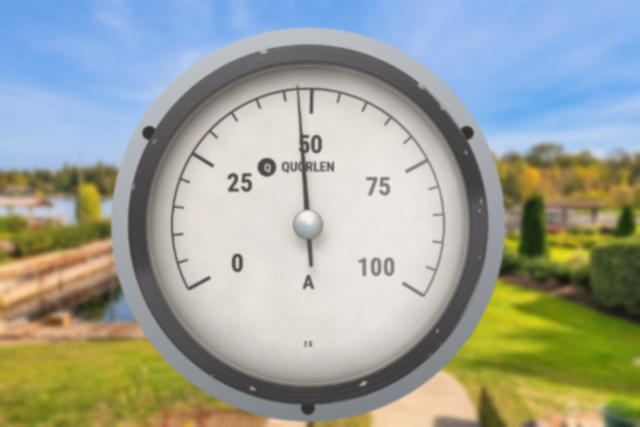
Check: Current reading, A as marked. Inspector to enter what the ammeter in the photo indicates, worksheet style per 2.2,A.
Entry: 47.5,A
